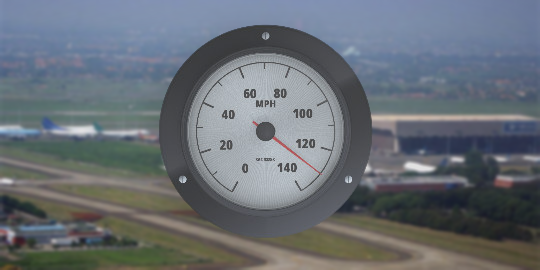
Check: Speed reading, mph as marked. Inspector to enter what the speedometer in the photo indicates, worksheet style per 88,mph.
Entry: 130,mph
